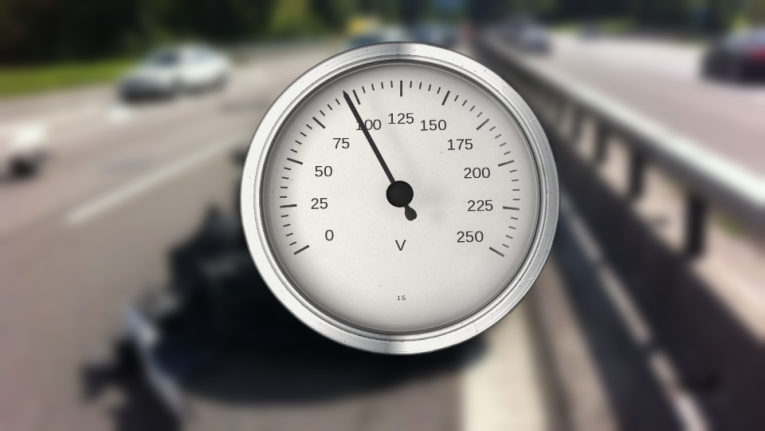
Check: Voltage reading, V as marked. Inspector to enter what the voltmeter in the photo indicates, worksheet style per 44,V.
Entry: 95,V
